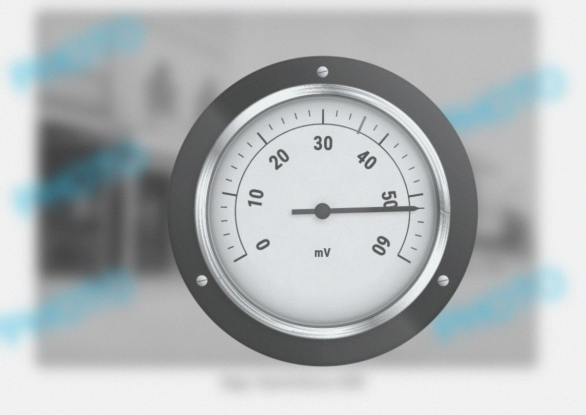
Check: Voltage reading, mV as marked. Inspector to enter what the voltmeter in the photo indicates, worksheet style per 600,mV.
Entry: 52,mV
